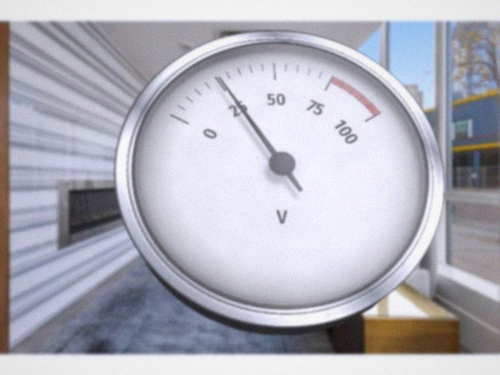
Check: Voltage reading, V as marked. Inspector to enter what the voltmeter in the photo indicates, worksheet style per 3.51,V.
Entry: 25,V
